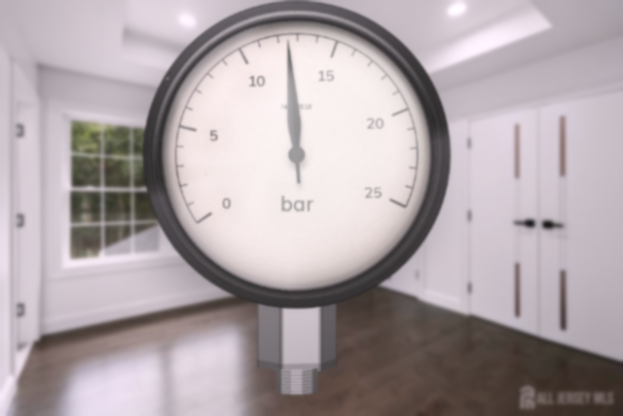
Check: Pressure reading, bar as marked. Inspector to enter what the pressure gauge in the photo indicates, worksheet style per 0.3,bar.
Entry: 12.5,bar
